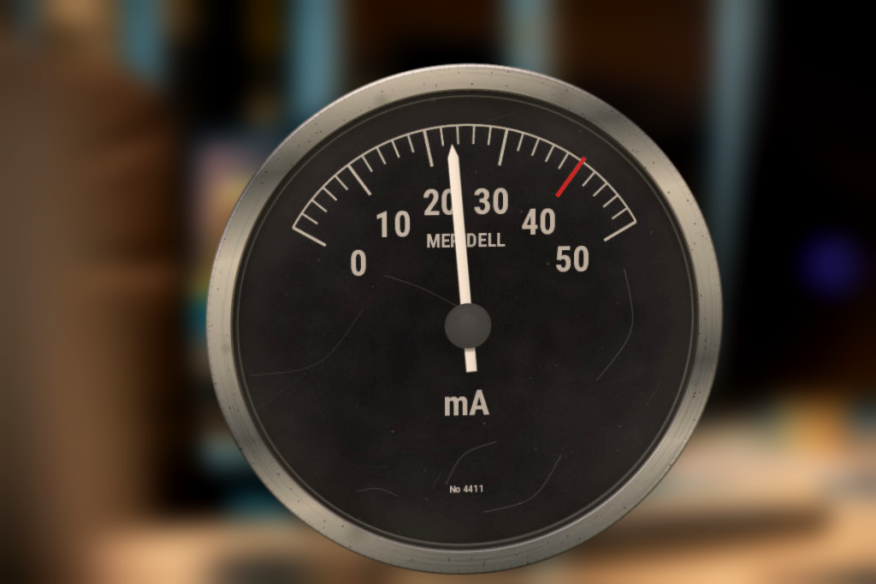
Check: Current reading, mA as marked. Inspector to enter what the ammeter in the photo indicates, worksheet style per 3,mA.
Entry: 23,mA
